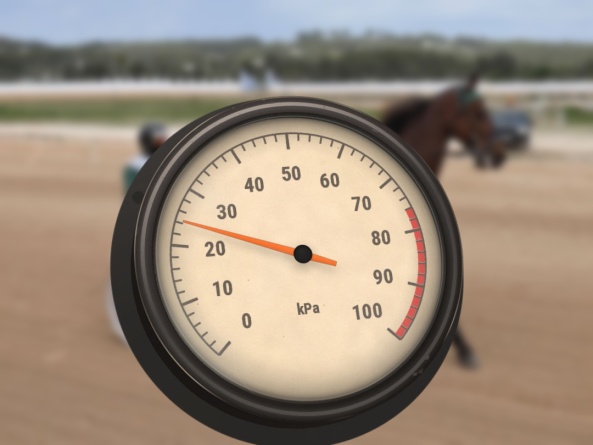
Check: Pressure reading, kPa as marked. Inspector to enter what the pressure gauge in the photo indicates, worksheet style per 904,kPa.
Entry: 24,kPa
